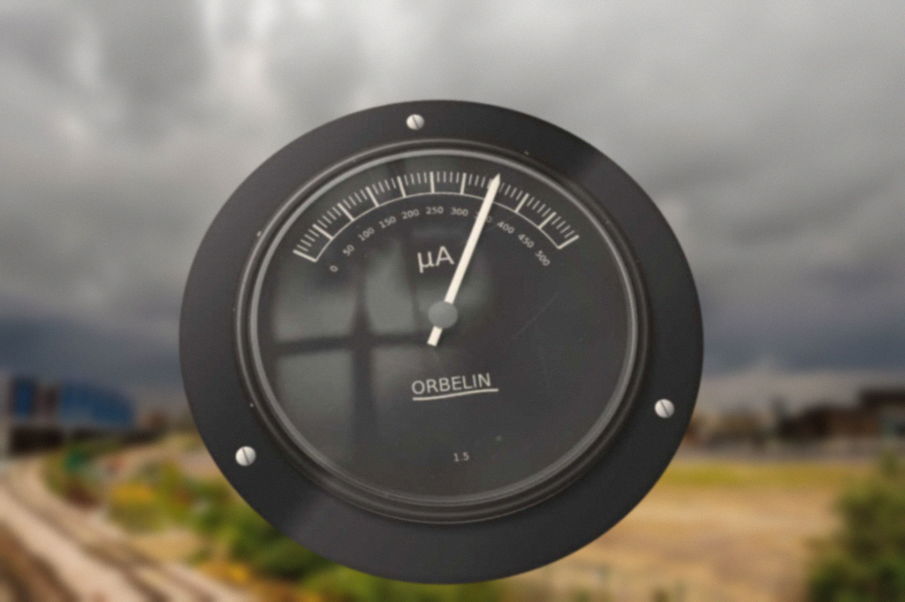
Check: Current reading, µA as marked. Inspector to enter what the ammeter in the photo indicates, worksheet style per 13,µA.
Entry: 350,µA
